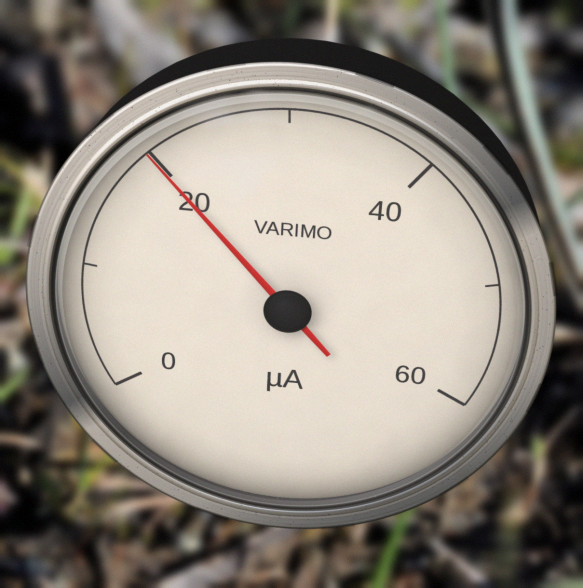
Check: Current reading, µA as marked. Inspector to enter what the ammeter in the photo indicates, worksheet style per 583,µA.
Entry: 20,µA
